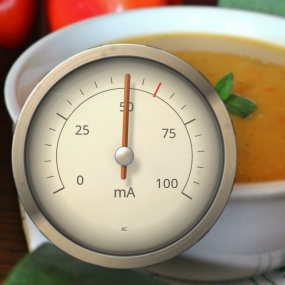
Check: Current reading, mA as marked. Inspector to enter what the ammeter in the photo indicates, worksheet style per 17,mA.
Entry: 50,mA
